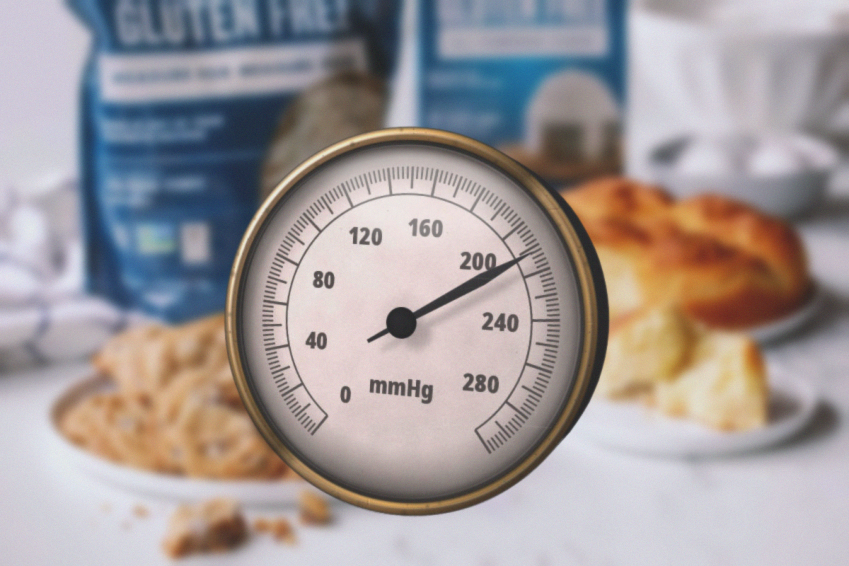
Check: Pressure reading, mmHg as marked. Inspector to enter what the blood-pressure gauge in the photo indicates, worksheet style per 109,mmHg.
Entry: 212,mmHg
